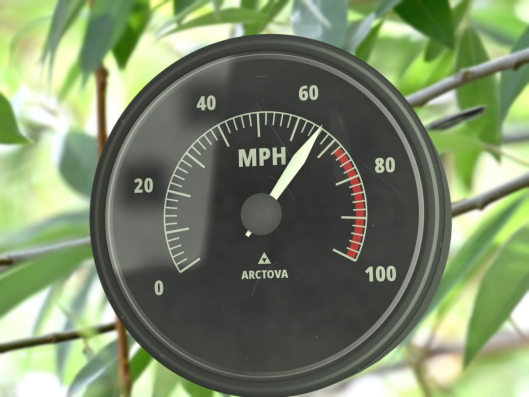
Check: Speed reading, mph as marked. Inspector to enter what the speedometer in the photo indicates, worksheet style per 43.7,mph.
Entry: 66,mph
